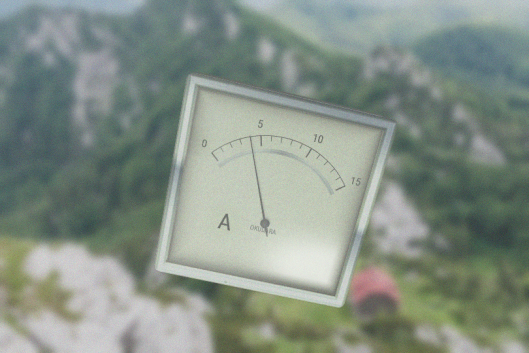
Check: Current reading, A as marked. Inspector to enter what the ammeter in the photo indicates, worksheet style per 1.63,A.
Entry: 4,A
